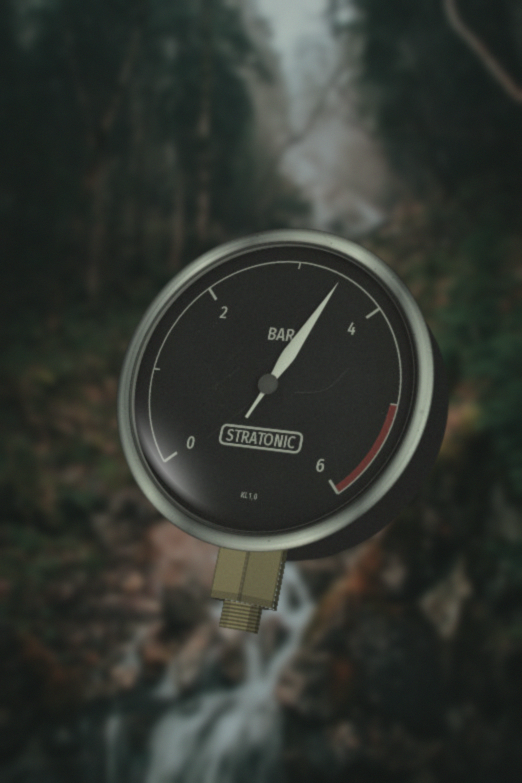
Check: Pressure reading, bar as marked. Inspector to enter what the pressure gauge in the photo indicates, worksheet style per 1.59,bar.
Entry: 3.5,bar
